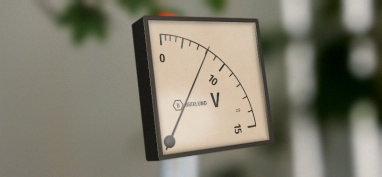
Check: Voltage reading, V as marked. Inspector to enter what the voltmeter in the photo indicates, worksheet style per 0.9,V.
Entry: 8,V
